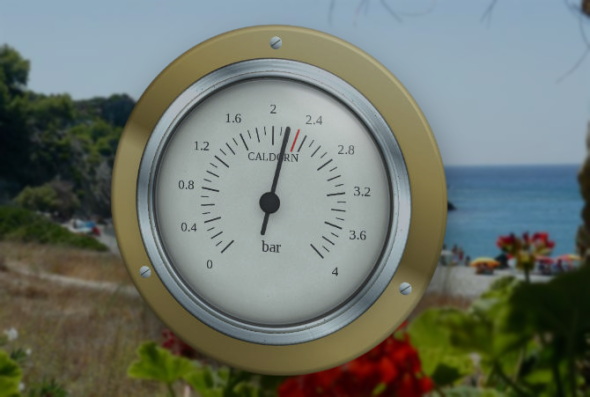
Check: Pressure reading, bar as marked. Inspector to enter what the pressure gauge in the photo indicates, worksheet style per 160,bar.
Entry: 2.2,bar
